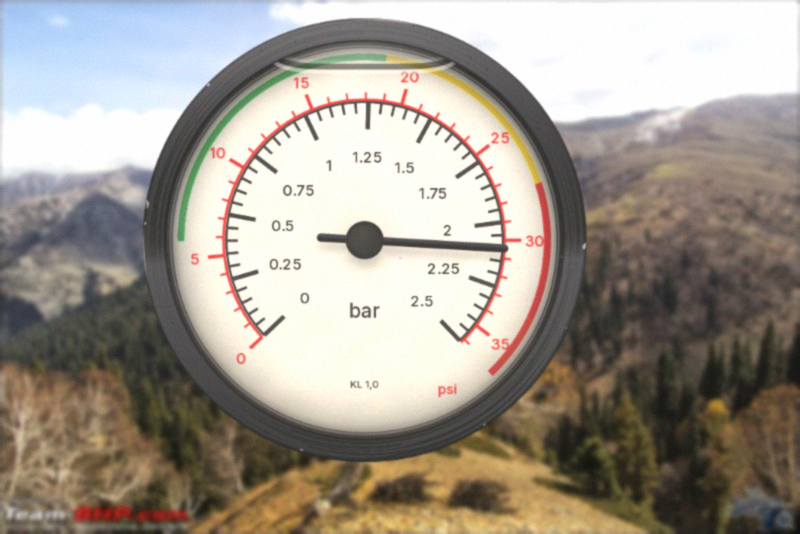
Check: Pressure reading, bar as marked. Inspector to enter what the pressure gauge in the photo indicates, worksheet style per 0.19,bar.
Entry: 2.1,bar
